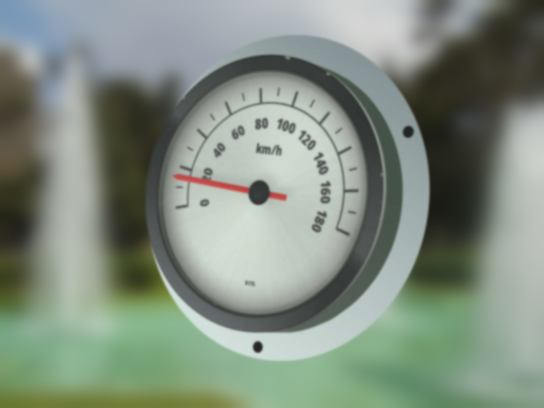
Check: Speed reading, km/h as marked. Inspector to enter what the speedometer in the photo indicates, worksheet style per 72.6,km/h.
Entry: 15,km/h
